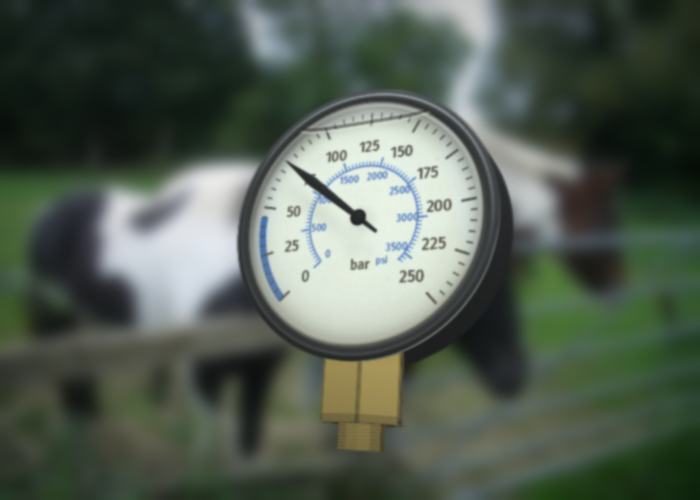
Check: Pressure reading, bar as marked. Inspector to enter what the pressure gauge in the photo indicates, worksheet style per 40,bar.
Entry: 75,bar
